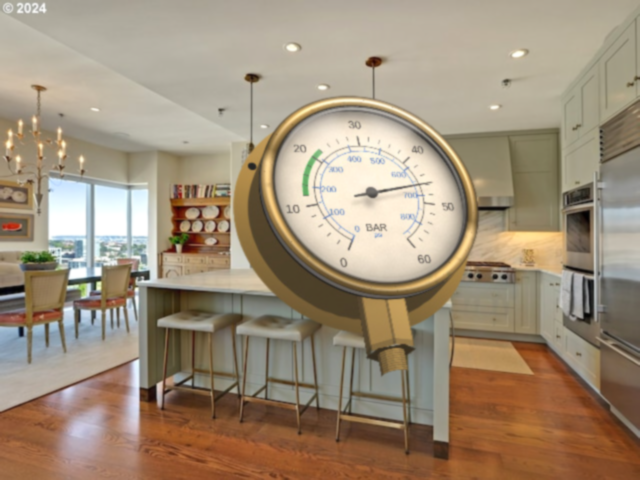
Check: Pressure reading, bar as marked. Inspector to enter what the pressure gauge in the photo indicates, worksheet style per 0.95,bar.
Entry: 46,bar
